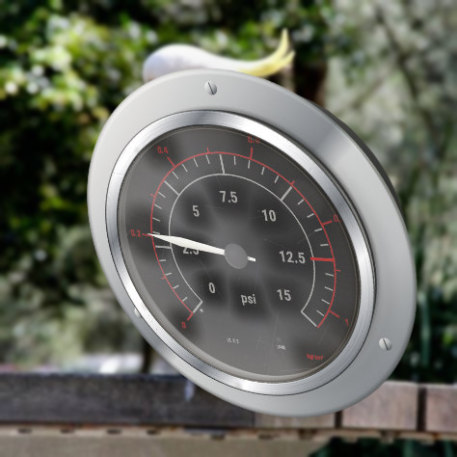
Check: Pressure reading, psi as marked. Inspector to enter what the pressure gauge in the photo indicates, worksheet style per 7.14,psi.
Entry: 3,psi
